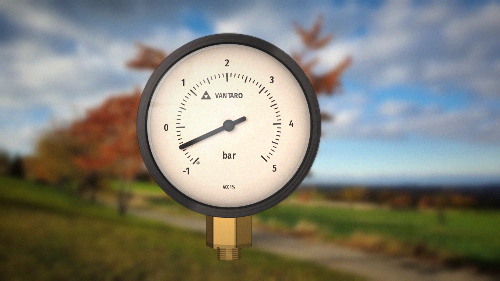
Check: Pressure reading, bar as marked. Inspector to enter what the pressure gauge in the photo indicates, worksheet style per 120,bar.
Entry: -0.5,bar
